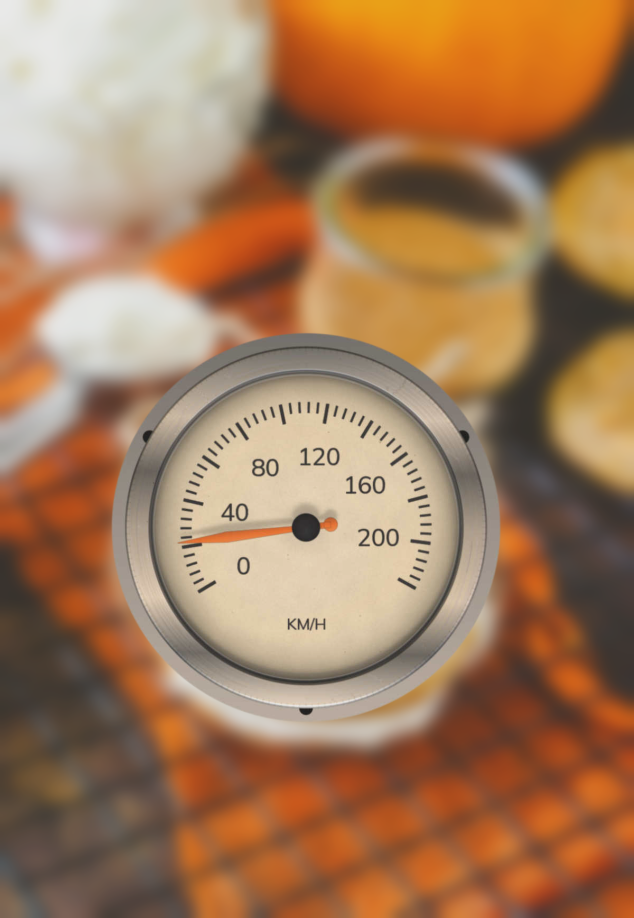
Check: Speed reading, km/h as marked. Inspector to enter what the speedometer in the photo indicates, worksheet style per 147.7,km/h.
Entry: 22,km/h
